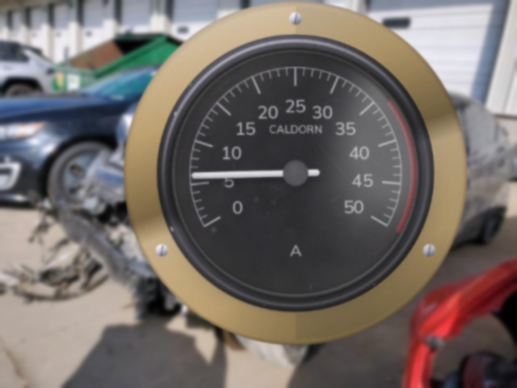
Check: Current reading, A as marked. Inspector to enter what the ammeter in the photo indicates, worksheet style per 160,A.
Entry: 6,A
